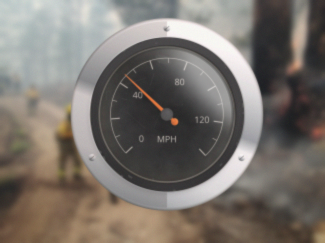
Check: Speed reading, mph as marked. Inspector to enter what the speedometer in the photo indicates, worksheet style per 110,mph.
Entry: 45,mph
